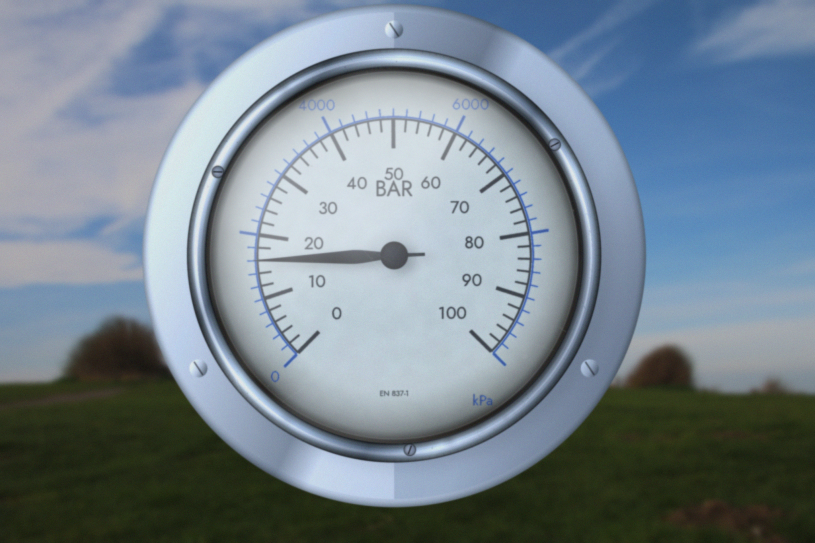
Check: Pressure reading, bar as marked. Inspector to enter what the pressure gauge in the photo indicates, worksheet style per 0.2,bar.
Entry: 16,bar
